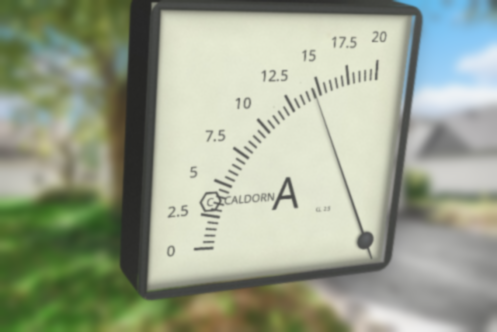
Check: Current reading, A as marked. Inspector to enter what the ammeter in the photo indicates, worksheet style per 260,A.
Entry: 14.5,A
